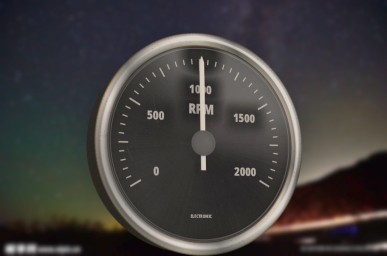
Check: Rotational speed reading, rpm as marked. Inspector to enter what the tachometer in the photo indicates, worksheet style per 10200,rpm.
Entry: 1000,rpm
